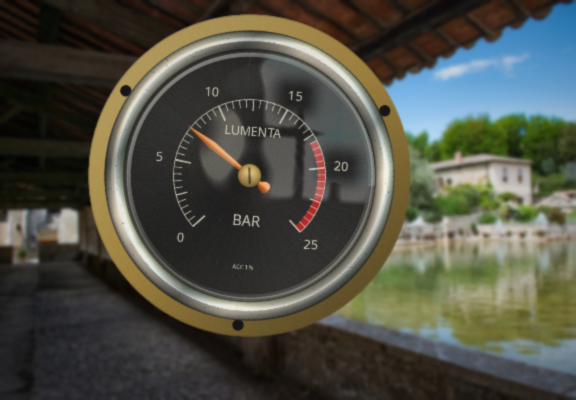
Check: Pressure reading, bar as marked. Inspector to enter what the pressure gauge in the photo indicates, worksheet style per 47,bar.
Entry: 7.5,bar
